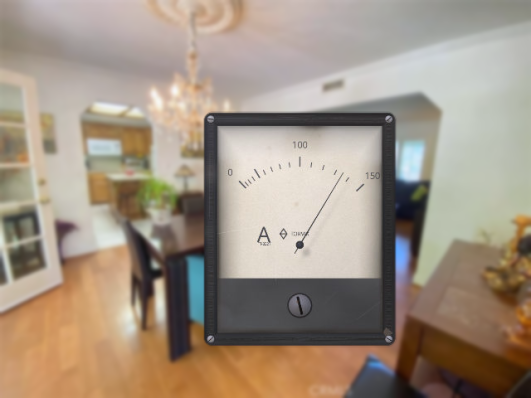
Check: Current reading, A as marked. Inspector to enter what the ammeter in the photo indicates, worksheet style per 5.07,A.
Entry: 135,A
